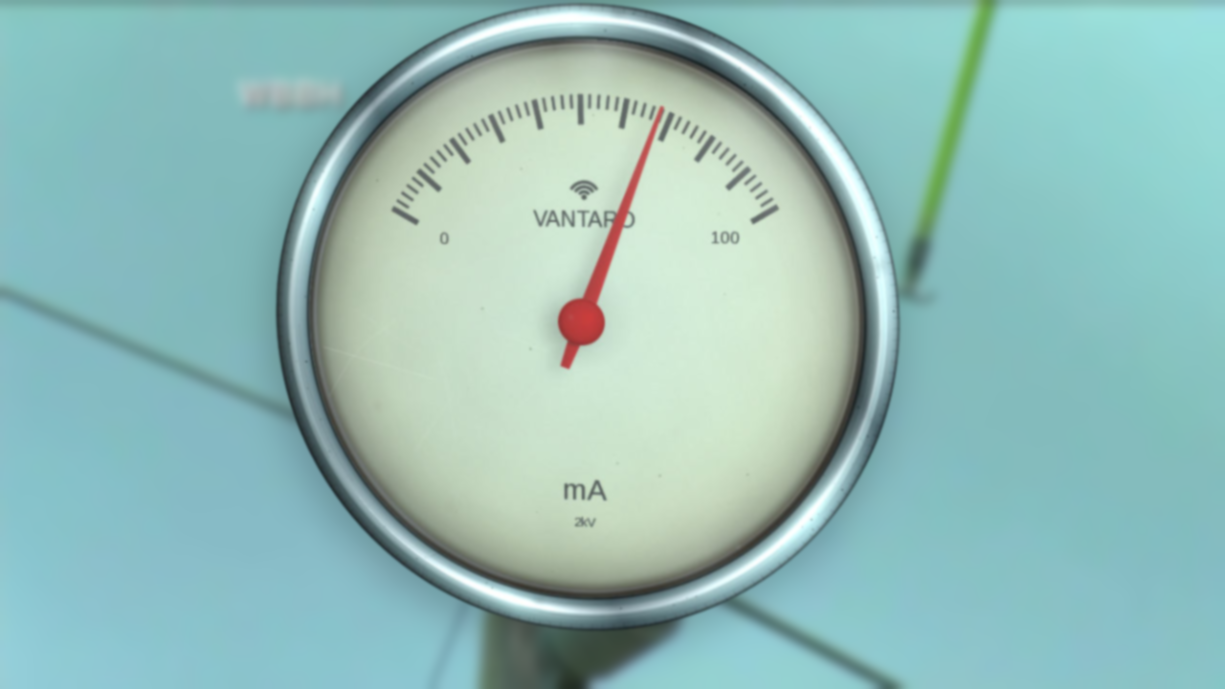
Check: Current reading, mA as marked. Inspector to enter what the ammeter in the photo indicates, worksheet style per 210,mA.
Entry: 68,mA
